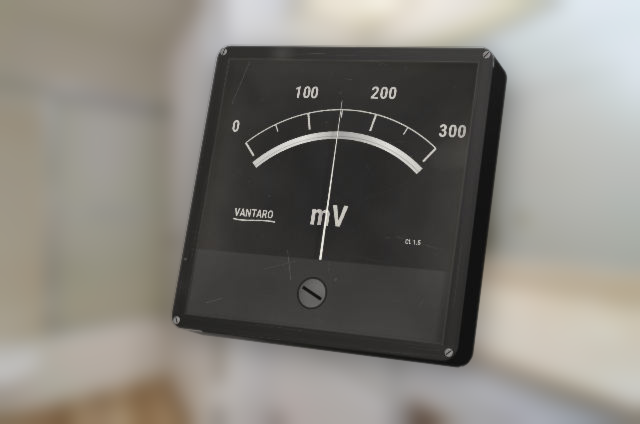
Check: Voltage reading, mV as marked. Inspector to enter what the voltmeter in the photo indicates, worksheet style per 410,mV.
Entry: 150,mV
